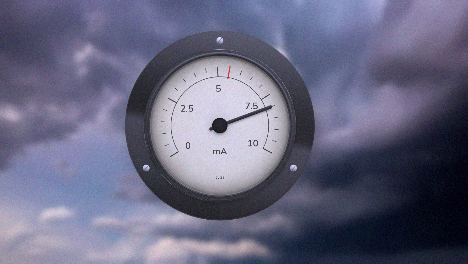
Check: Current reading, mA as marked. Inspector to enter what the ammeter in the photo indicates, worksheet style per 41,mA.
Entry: 8,mA
